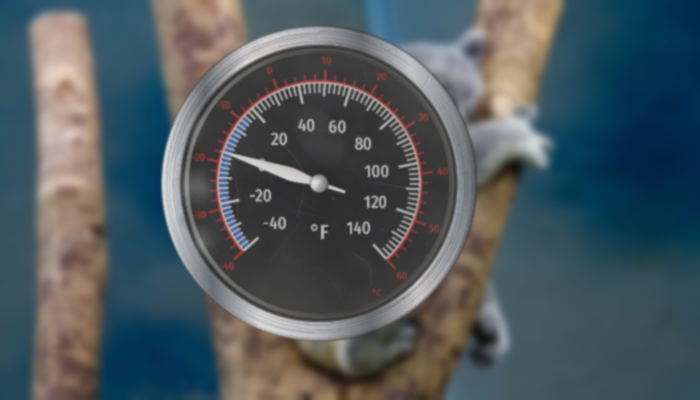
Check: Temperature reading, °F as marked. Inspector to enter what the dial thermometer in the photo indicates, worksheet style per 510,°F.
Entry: 0,°F
